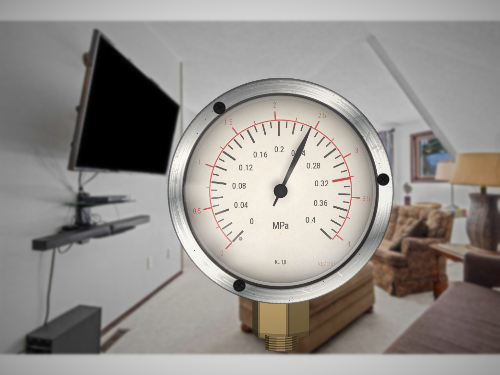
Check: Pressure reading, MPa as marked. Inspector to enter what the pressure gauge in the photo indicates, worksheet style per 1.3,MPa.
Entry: 0.24,MPa
